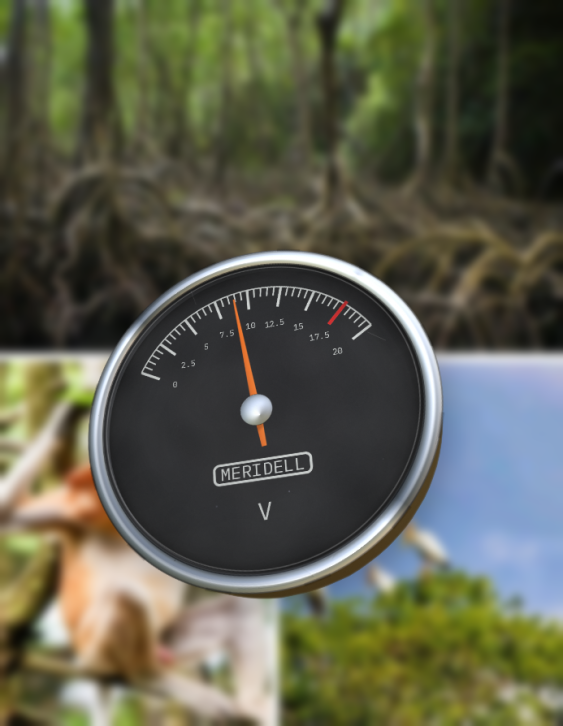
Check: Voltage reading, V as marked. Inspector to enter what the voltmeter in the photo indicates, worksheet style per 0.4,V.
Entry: 9,V
